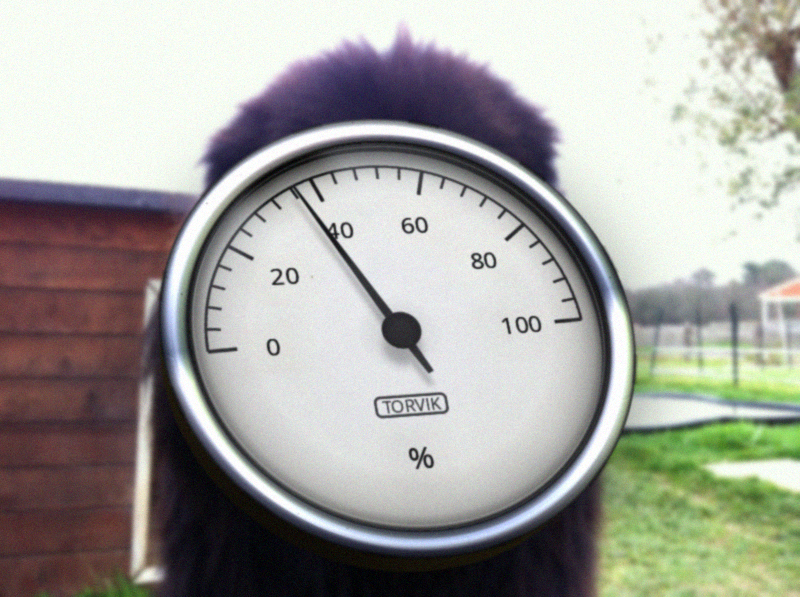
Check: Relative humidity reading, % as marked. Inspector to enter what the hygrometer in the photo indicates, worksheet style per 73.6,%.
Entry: 36,%
